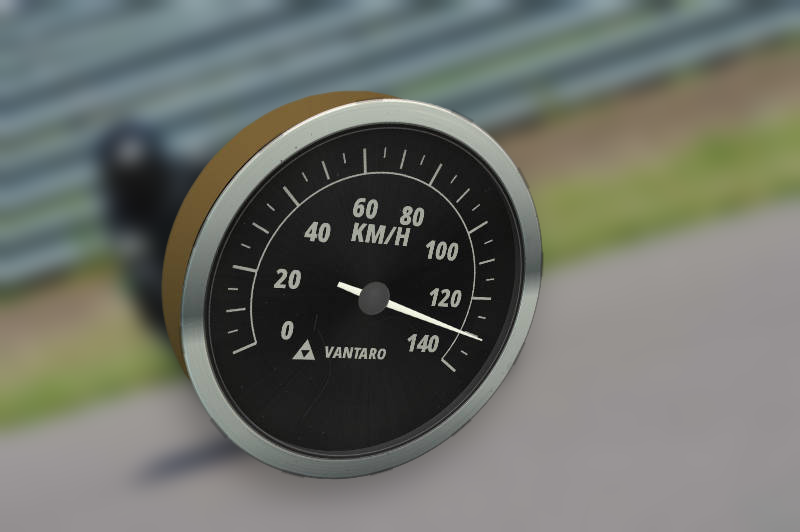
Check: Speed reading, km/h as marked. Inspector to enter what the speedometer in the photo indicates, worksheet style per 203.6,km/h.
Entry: 130,km/h
